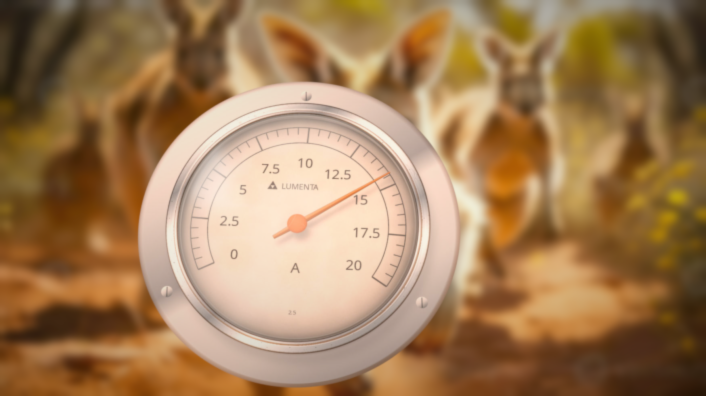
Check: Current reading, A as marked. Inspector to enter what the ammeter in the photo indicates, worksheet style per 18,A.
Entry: 14.5,A
